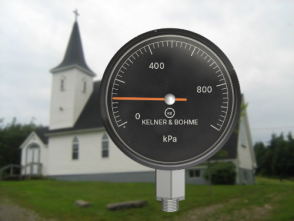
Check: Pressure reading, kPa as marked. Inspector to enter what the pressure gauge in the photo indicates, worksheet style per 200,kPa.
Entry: 120,kPa
